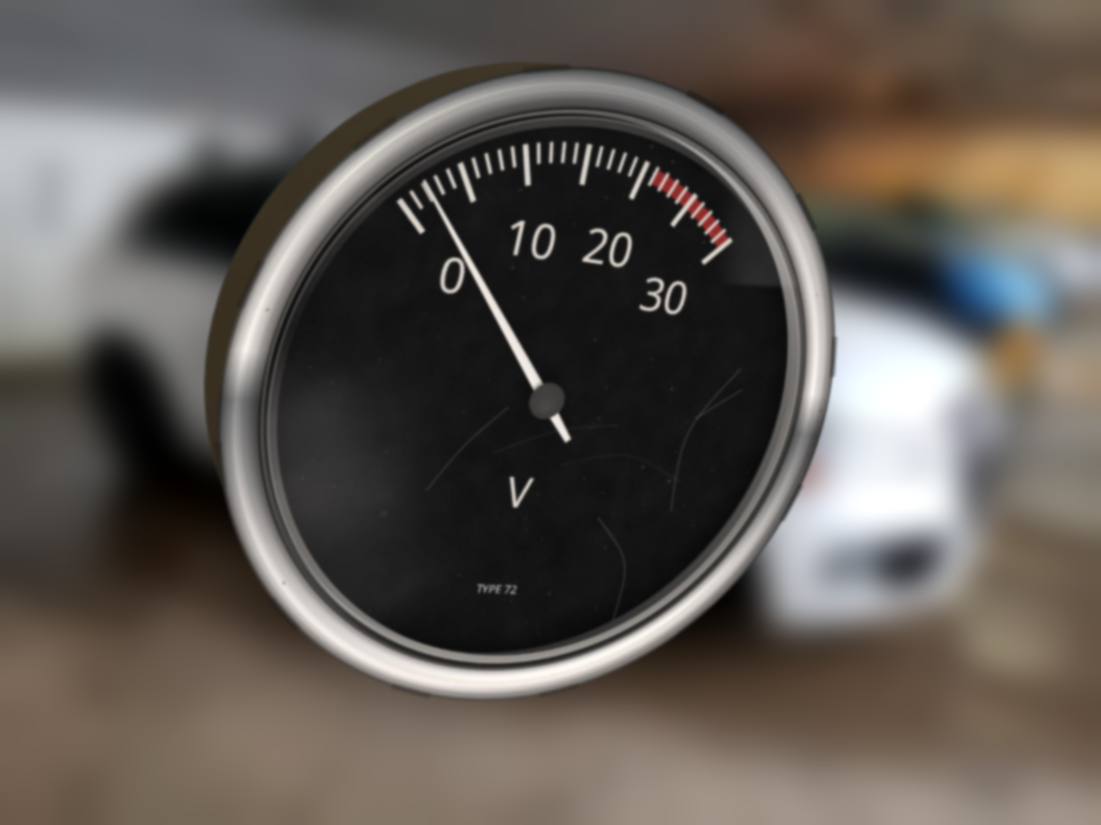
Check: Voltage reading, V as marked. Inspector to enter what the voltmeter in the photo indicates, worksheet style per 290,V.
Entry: 2,V
